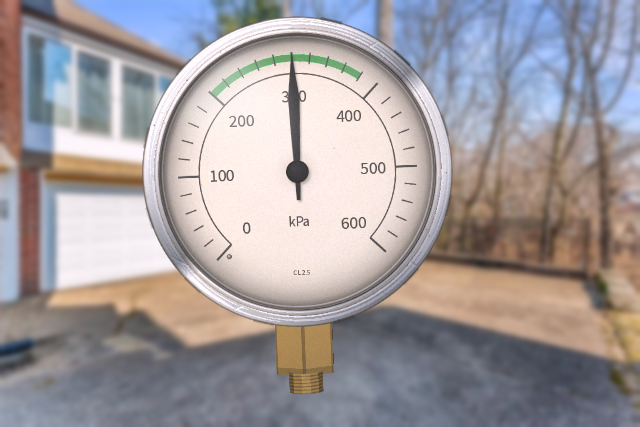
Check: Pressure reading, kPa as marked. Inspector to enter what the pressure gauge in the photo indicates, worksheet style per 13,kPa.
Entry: 300,kPa
